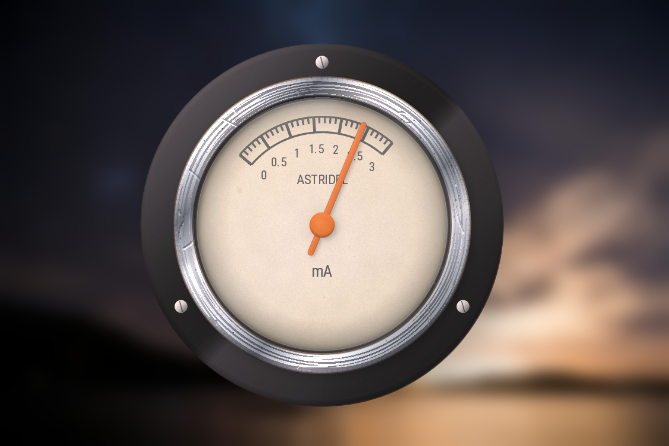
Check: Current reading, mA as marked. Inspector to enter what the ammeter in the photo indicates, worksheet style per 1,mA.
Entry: 2.4,mA
